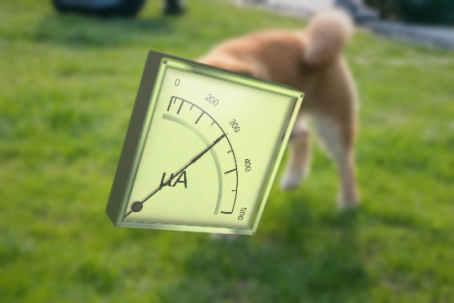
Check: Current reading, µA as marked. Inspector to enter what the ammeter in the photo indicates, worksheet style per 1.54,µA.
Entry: 300,µA
